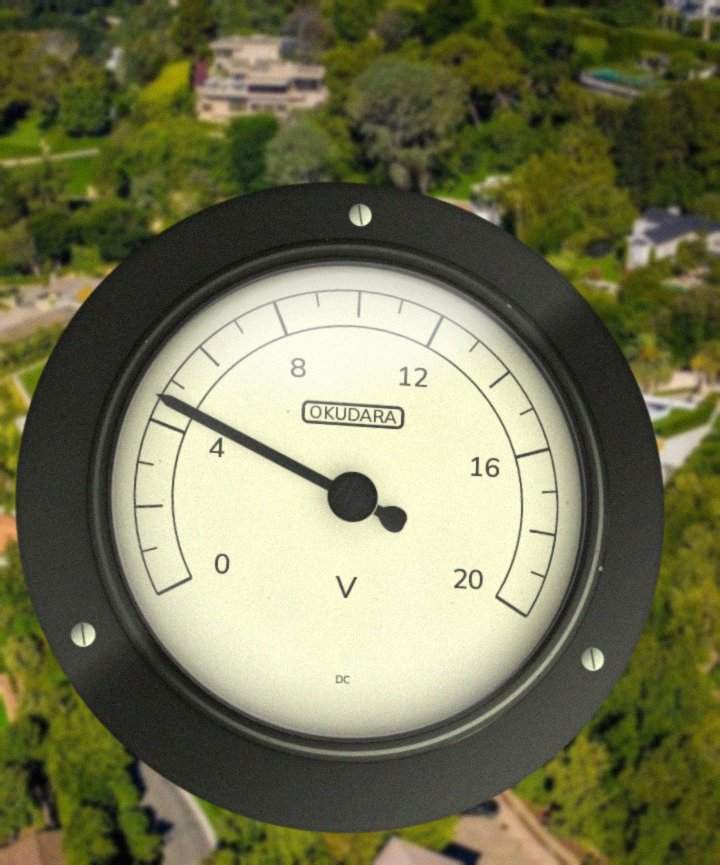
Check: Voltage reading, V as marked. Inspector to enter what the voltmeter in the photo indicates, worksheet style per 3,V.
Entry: 4.5,V
